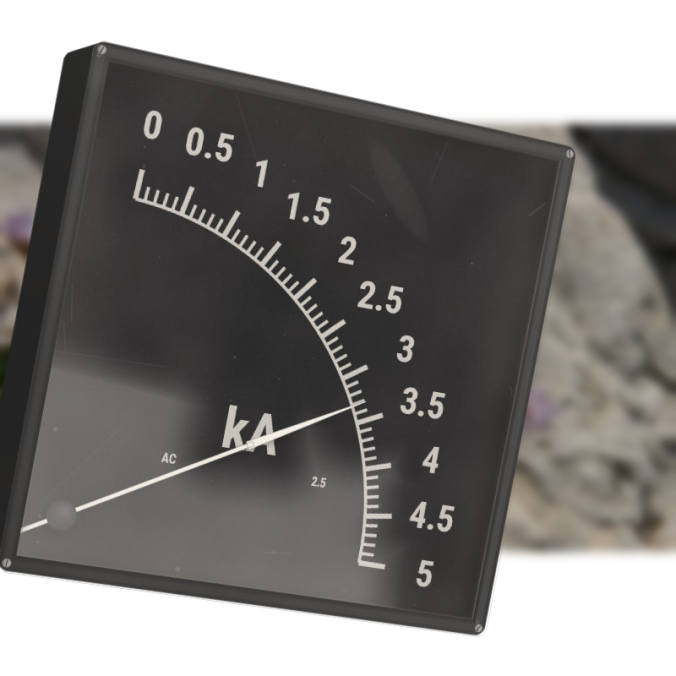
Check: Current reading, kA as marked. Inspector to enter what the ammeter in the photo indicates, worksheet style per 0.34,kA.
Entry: 3.3,kA
